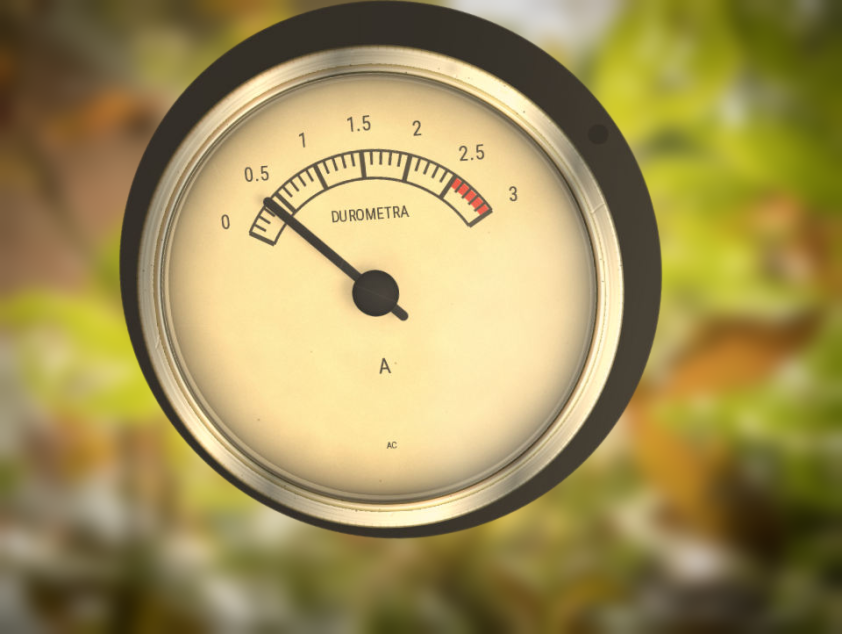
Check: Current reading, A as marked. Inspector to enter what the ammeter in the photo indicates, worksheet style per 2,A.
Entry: 0.4,A
